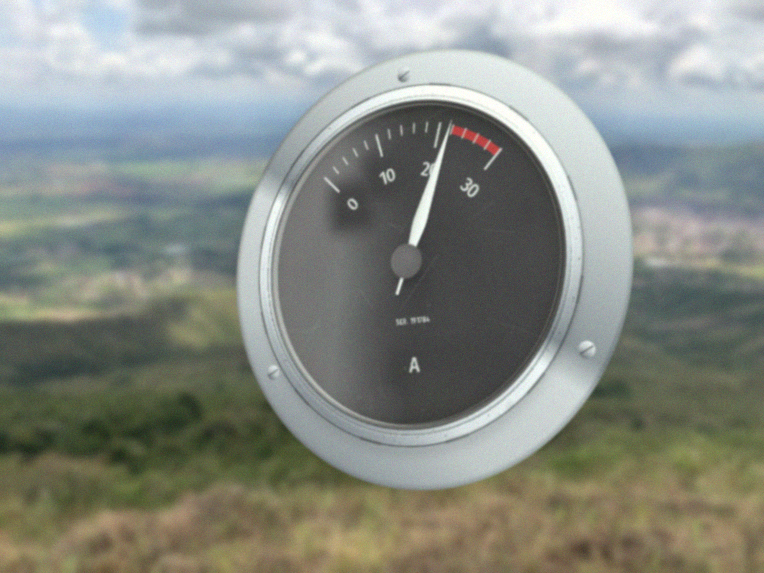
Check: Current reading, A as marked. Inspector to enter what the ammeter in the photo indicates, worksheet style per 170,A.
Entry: 22,A
